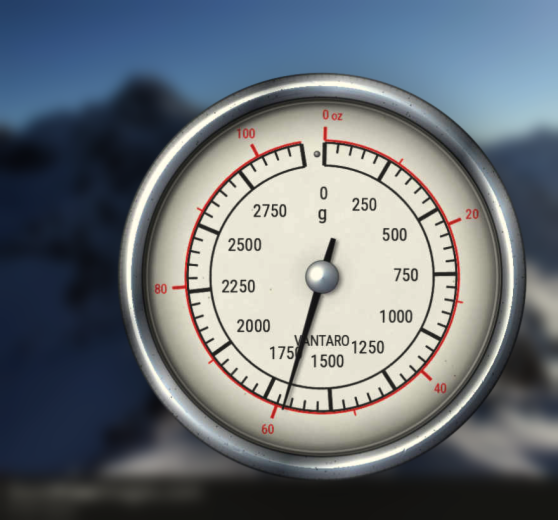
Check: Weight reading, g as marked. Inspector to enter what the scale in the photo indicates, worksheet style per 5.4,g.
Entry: 1675,g
